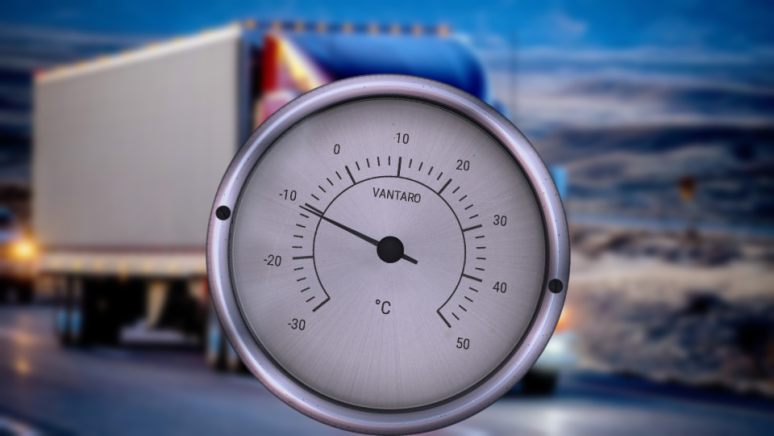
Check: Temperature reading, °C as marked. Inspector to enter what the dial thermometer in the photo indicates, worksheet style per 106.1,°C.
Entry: -11,°C
